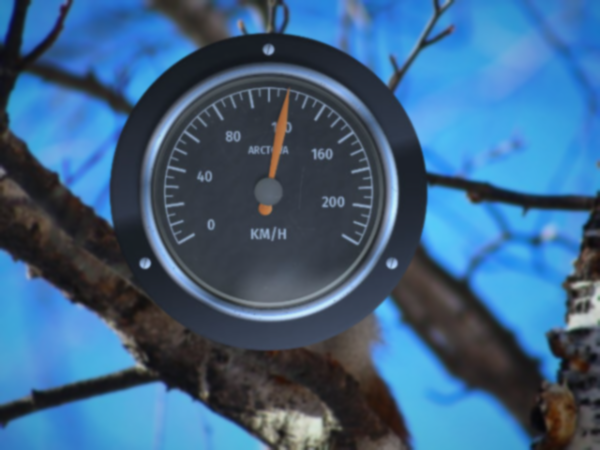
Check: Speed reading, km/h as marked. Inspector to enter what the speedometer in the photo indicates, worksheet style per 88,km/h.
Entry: 120,km/h
